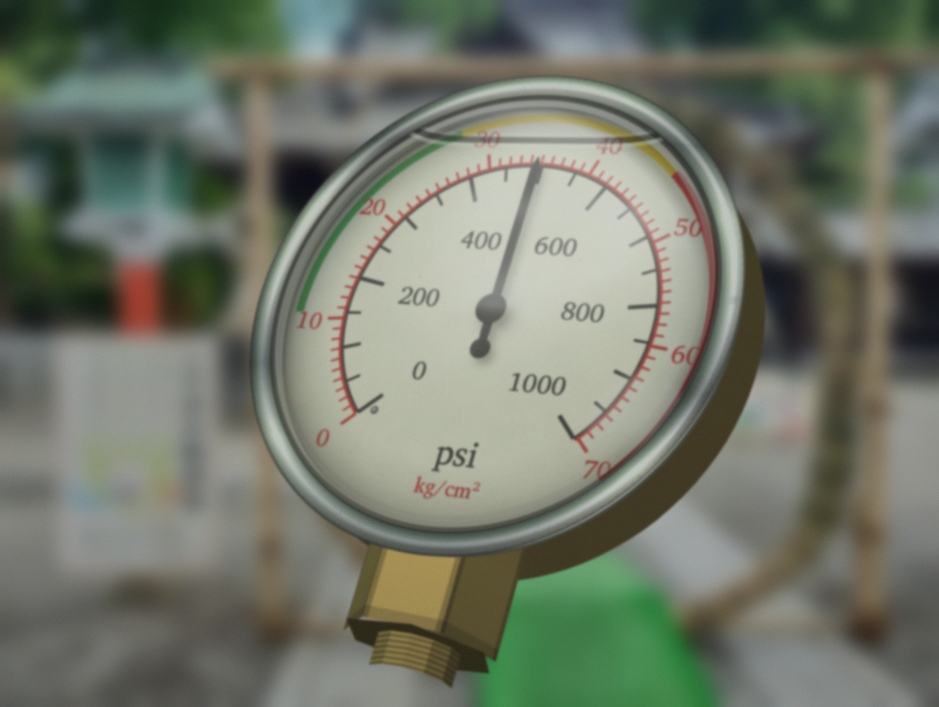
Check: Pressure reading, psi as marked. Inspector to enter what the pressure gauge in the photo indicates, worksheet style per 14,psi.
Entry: 500,psi
